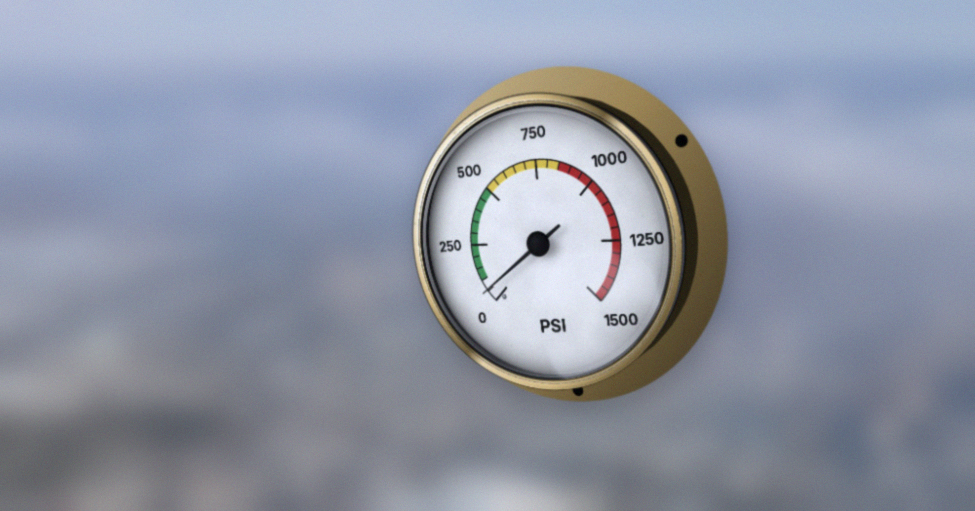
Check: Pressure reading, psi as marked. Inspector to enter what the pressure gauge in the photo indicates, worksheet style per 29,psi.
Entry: 50,psi
